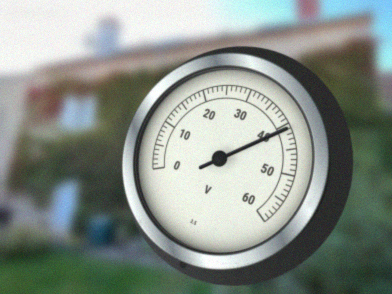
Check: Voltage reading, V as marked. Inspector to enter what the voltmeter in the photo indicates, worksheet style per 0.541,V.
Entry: 41,V
